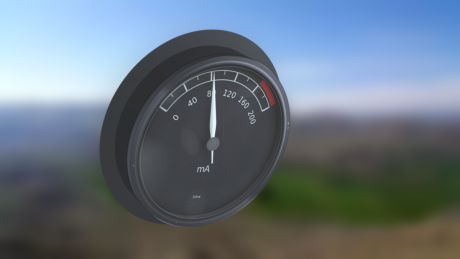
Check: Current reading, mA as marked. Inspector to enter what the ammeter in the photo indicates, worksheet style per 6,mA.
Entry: 80,mA
